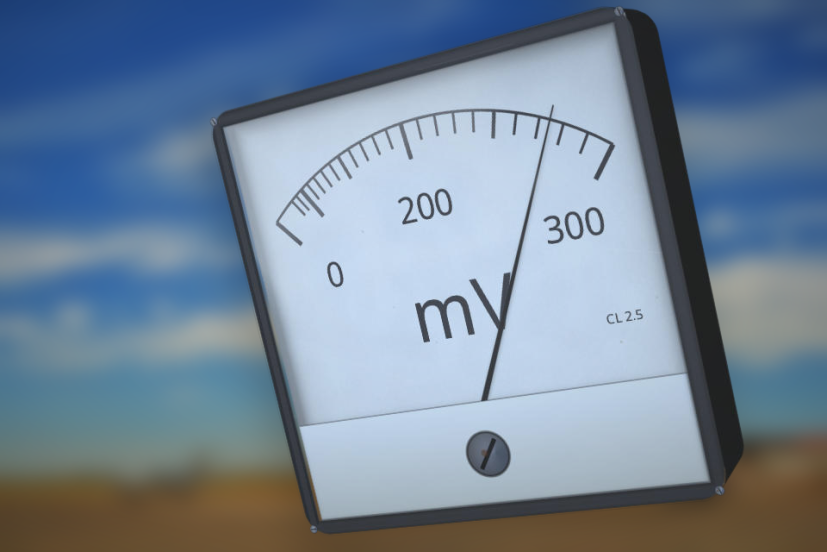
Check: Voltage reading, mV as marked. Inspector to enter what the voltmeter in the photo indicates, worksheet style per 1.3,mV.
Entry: 275,mV
